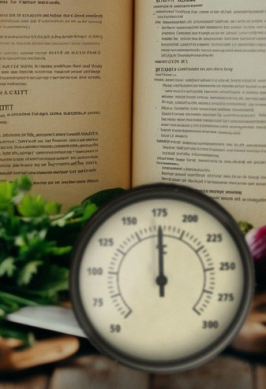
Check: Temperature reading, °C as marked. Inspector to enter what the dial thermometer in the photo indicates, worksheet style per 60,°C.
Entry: 175,°C
